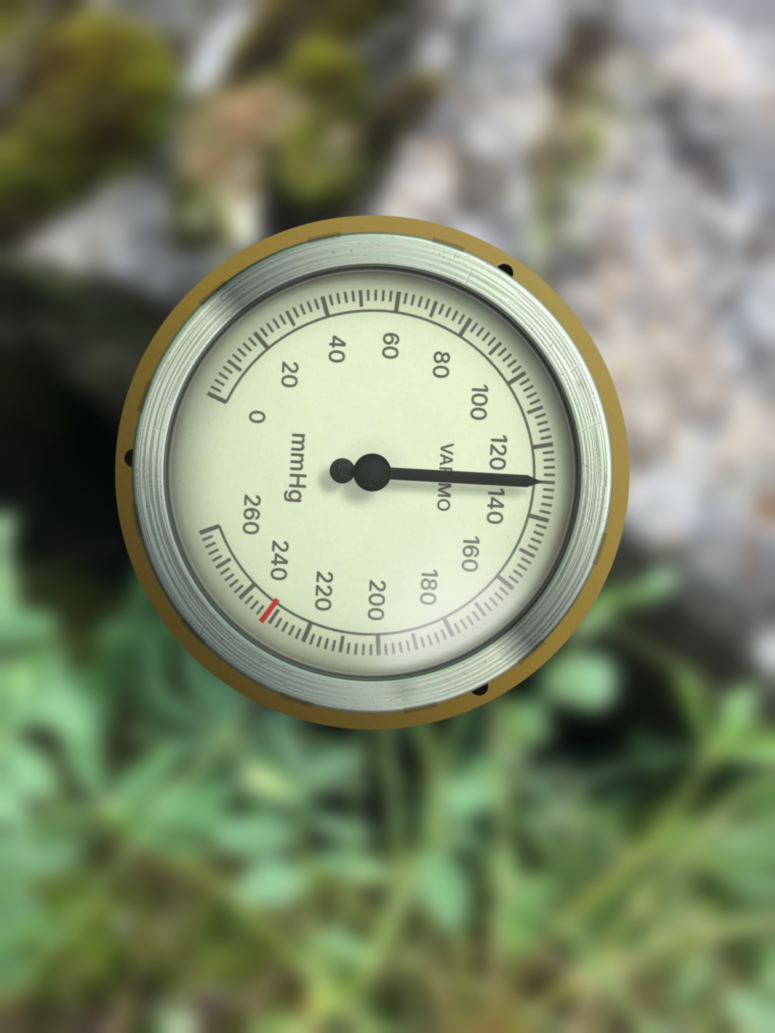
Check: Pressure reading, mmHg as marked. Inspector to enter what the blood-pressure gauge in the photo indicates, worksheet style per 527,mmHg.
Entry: 130,mmHg
